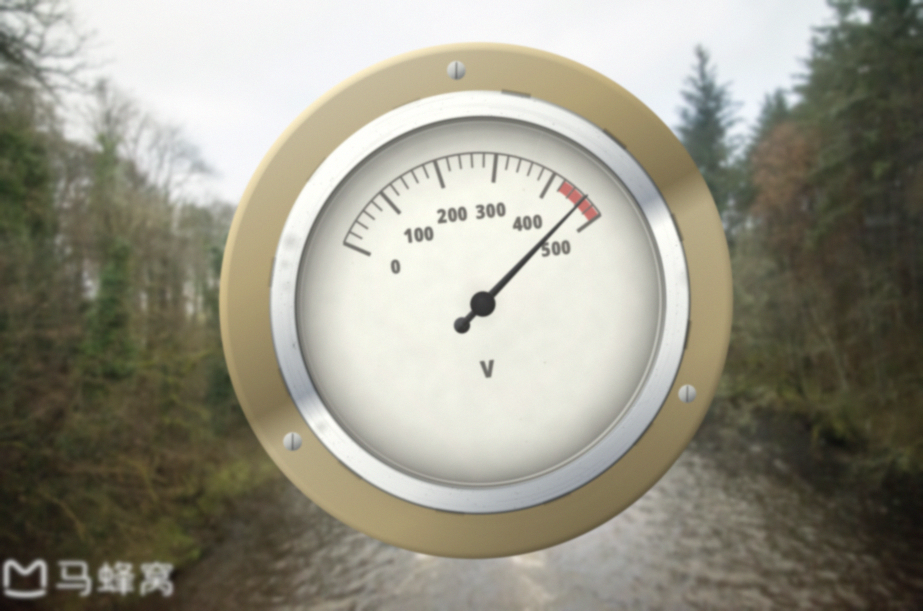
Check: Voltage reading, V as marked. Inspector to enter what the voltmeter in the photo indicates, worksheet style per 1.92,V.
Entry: 460,V
